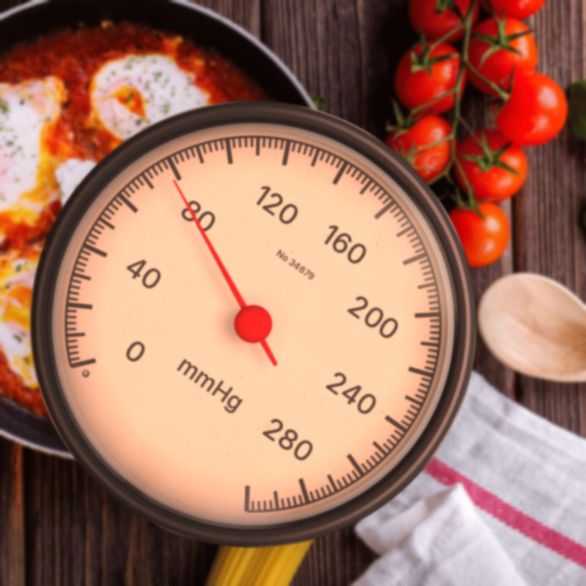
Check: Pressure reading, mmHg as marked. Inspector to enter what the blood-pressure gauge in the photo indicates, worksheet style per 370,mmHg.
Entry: 78,mmHg
